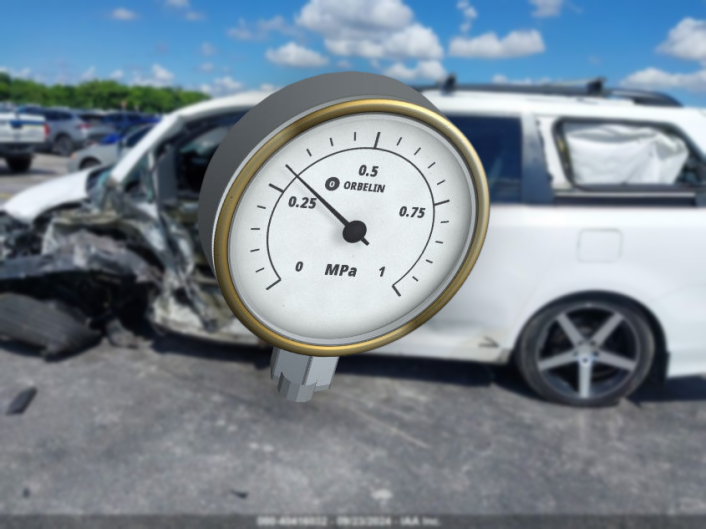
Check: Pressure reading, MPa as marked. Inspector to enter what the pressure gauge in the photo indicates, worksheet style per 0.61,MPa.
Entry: 0.3,MPa
